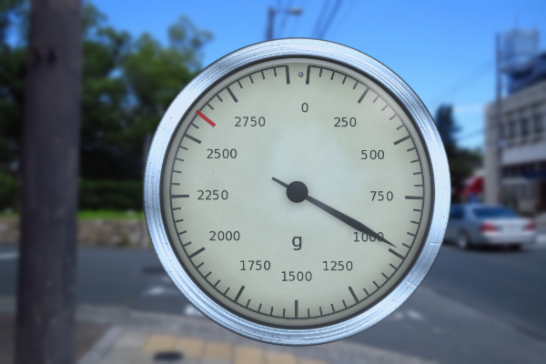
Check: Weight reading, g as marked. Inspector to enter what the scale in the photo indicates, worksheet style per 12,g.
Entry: 975,g
